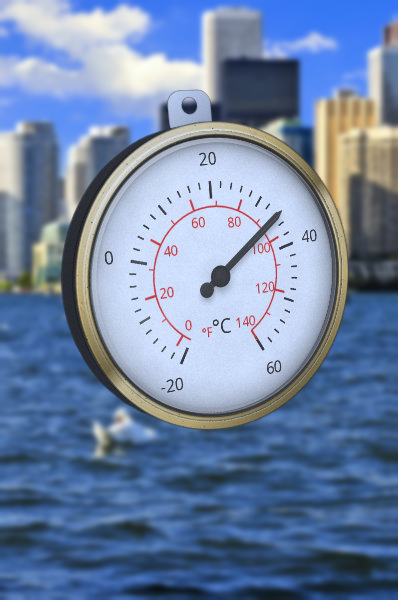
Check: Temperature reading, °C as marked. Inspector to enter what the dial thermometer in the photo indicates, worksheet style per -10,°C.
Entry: 34,°C
